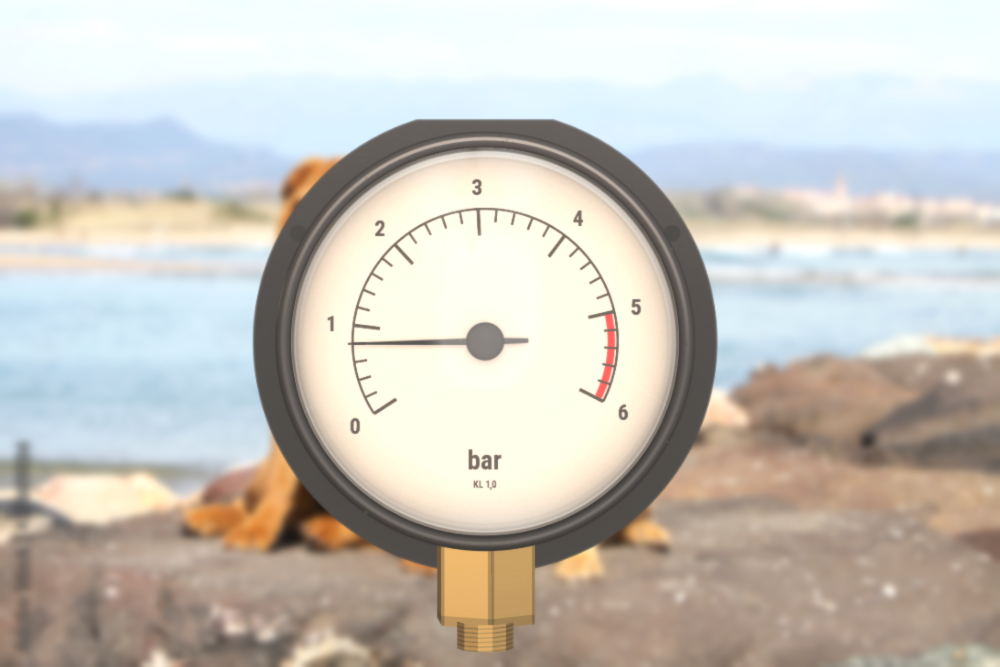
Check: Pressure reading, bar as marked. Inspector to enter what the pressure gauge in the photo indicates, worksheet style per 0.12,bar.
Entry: 0.8,bar
